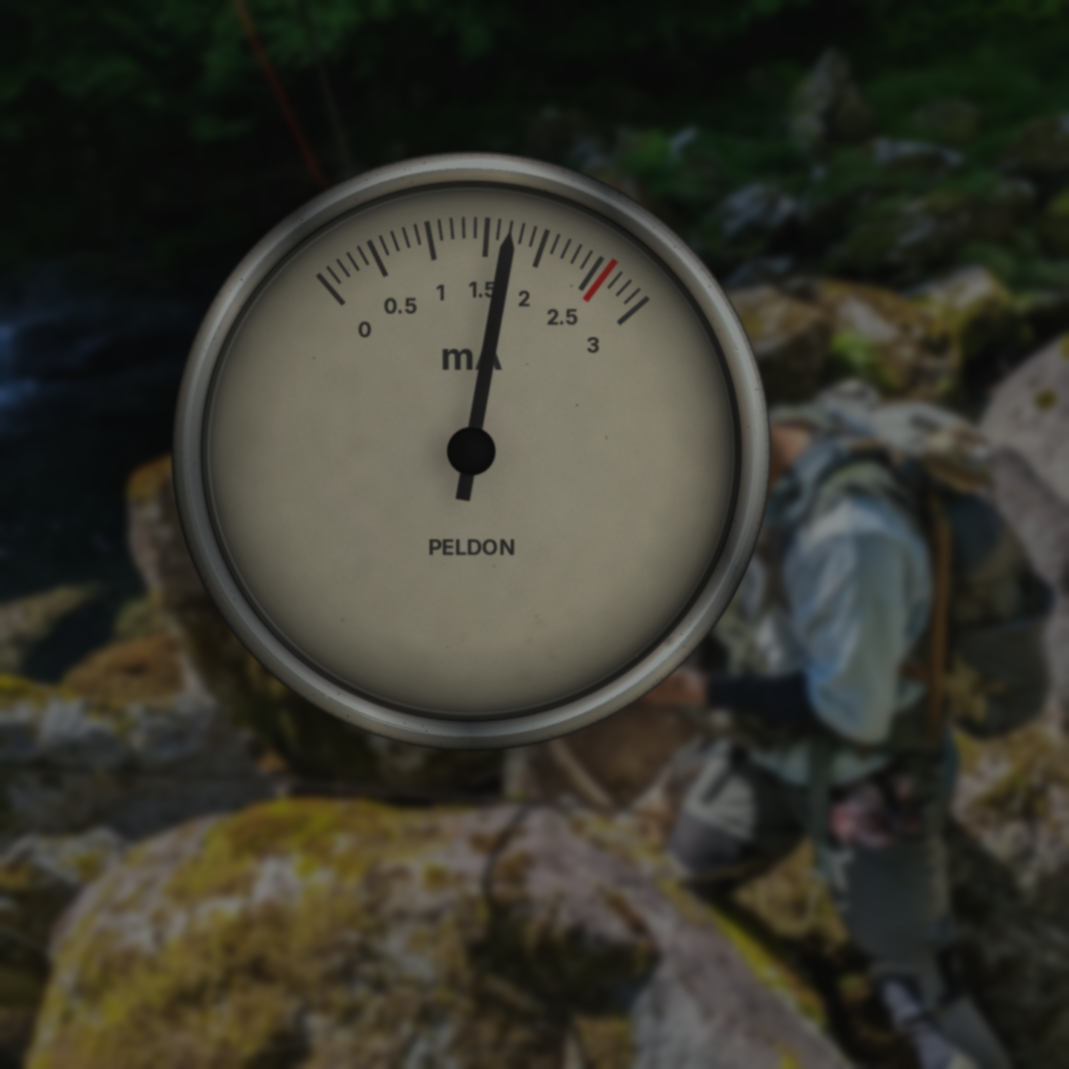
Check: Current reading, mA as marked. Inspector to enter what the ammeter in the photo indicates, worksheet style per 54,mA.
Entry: 1.7,mA
